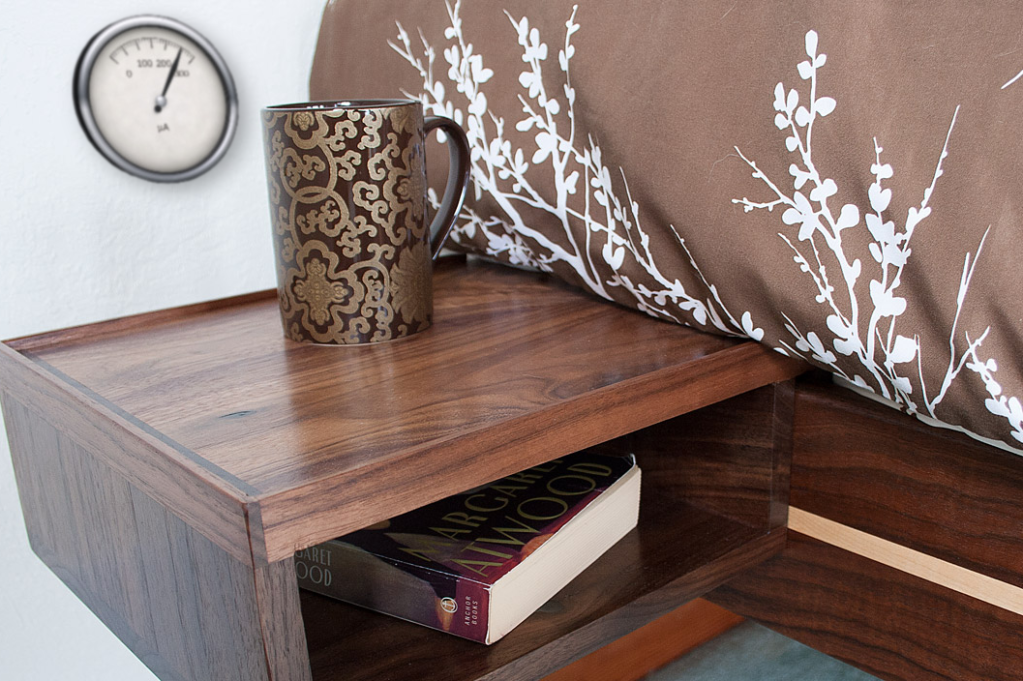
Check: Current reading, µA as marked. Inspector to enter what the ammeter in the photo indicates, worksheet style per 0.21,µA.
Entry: 250,µA
